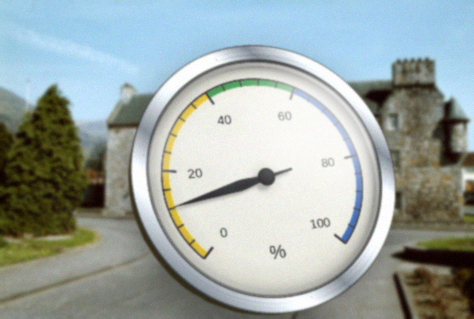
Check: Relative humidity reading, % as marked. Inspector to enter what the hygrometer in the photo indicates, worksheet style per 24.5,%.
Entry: 12,%
